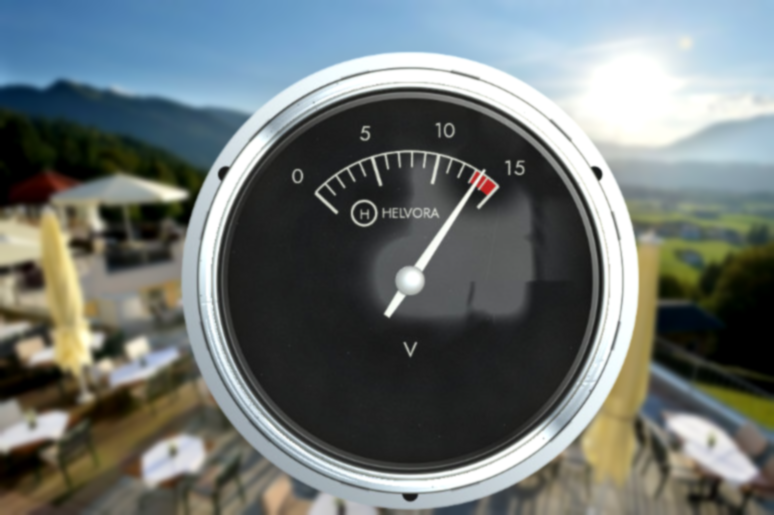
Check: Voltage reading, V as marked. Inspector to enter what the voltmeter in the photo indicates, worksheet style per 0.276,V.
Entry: 13.5,V
